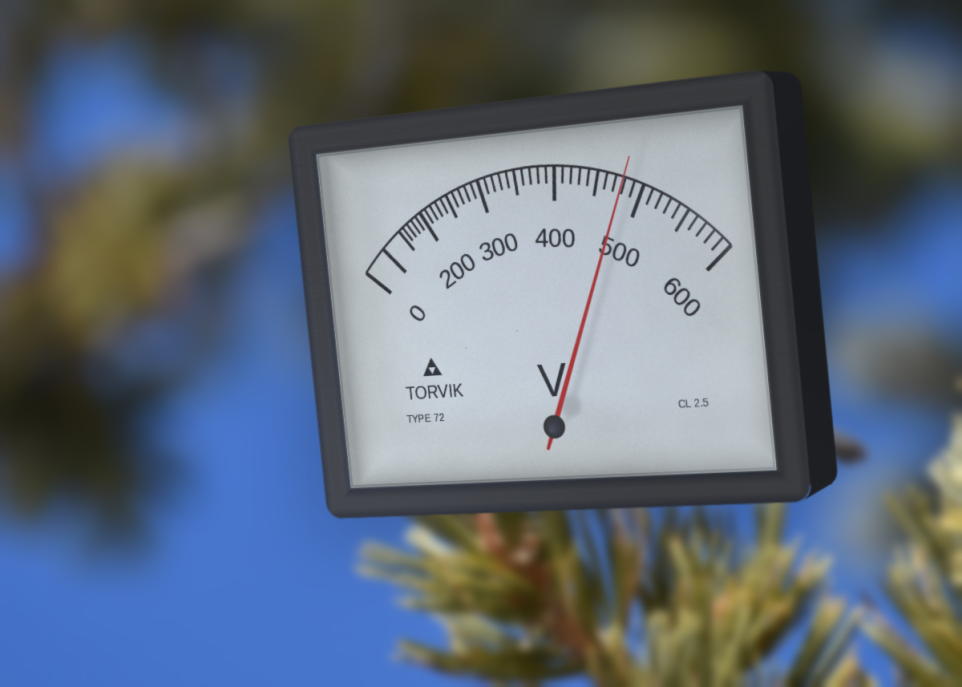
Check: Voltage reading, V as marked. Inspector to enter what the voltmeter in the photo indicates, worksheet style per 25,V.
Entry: 480,V
